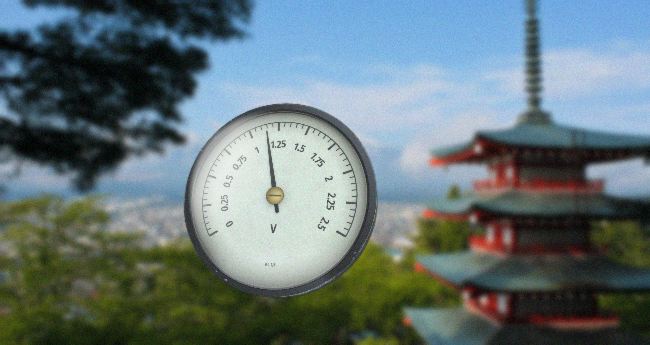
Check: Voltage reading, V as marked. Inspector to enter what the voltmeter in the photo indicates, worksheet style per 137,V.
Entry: 1.15,V
